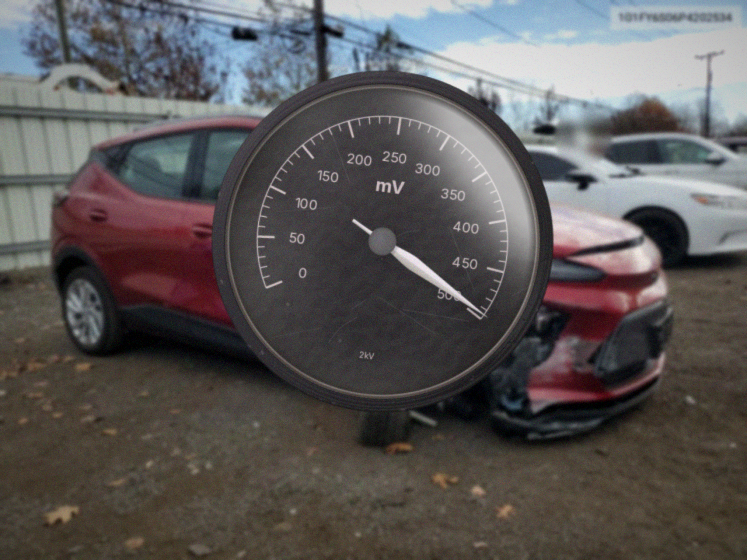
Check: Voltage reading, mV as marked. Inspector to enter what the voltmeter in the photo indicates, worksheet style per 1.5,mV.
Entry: 495,mV
